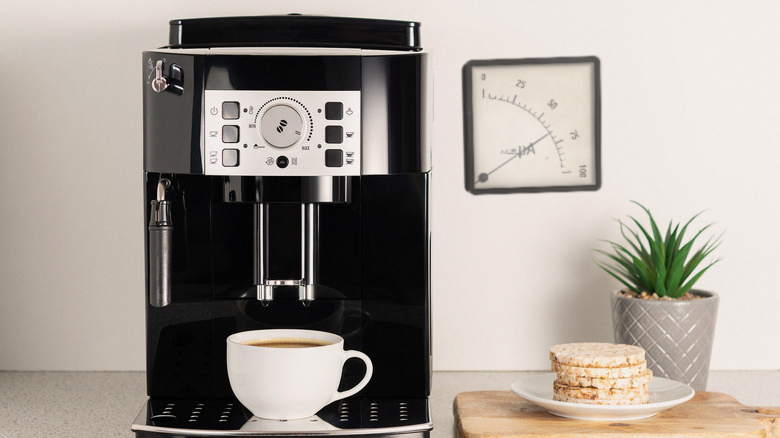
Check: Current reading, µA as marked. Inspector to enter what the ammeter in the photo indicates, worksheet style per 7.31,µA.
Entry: 65,µA
